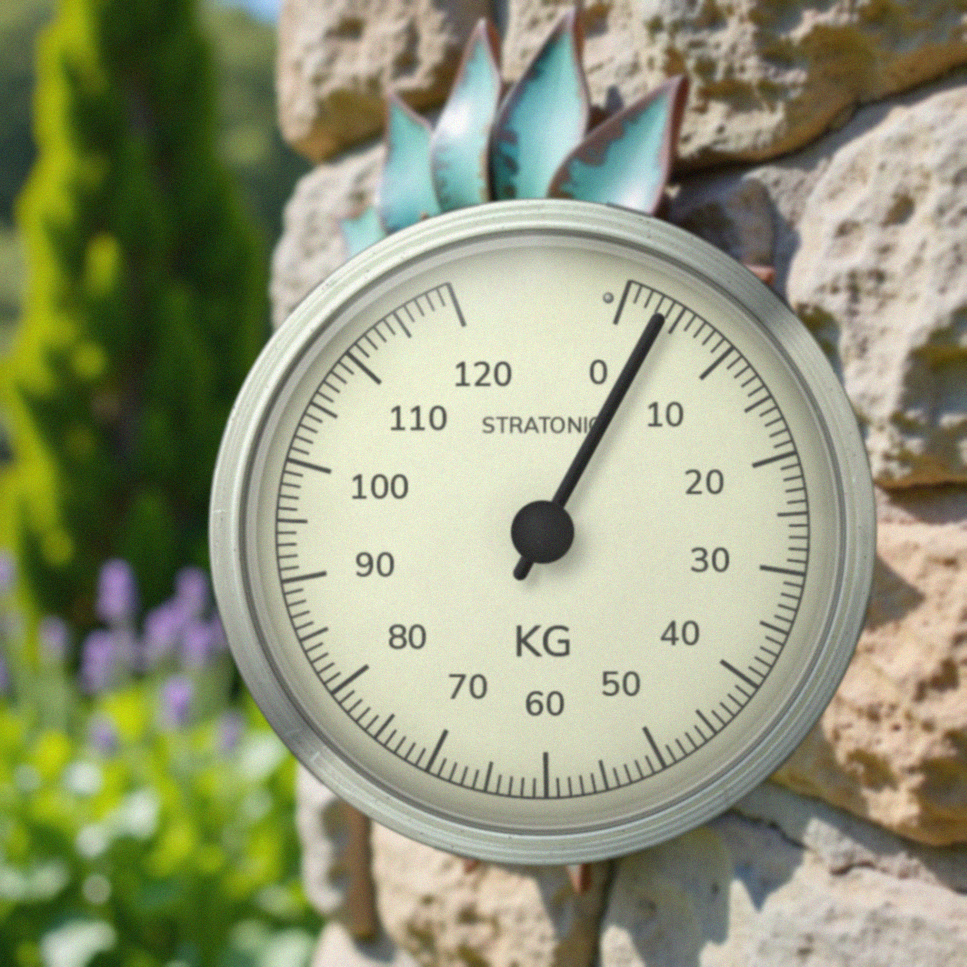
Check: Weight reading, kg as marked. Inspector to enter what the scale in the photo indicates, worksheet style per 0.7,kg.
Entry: 3.5,kg
